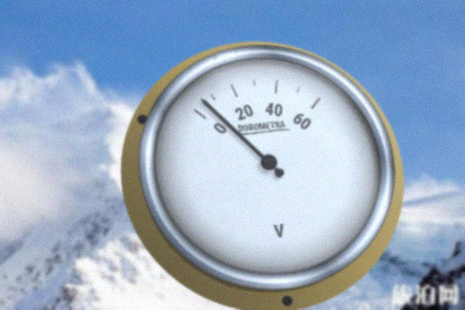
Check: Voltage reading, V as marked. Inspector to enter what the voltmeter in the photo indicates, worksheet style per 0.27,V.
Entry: 5,V
